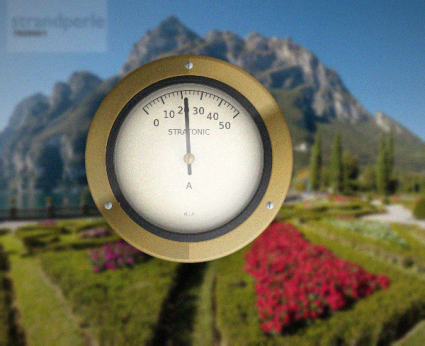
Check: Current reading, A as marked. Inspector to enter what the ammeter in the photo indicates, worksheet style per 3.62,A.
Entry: 22,A
